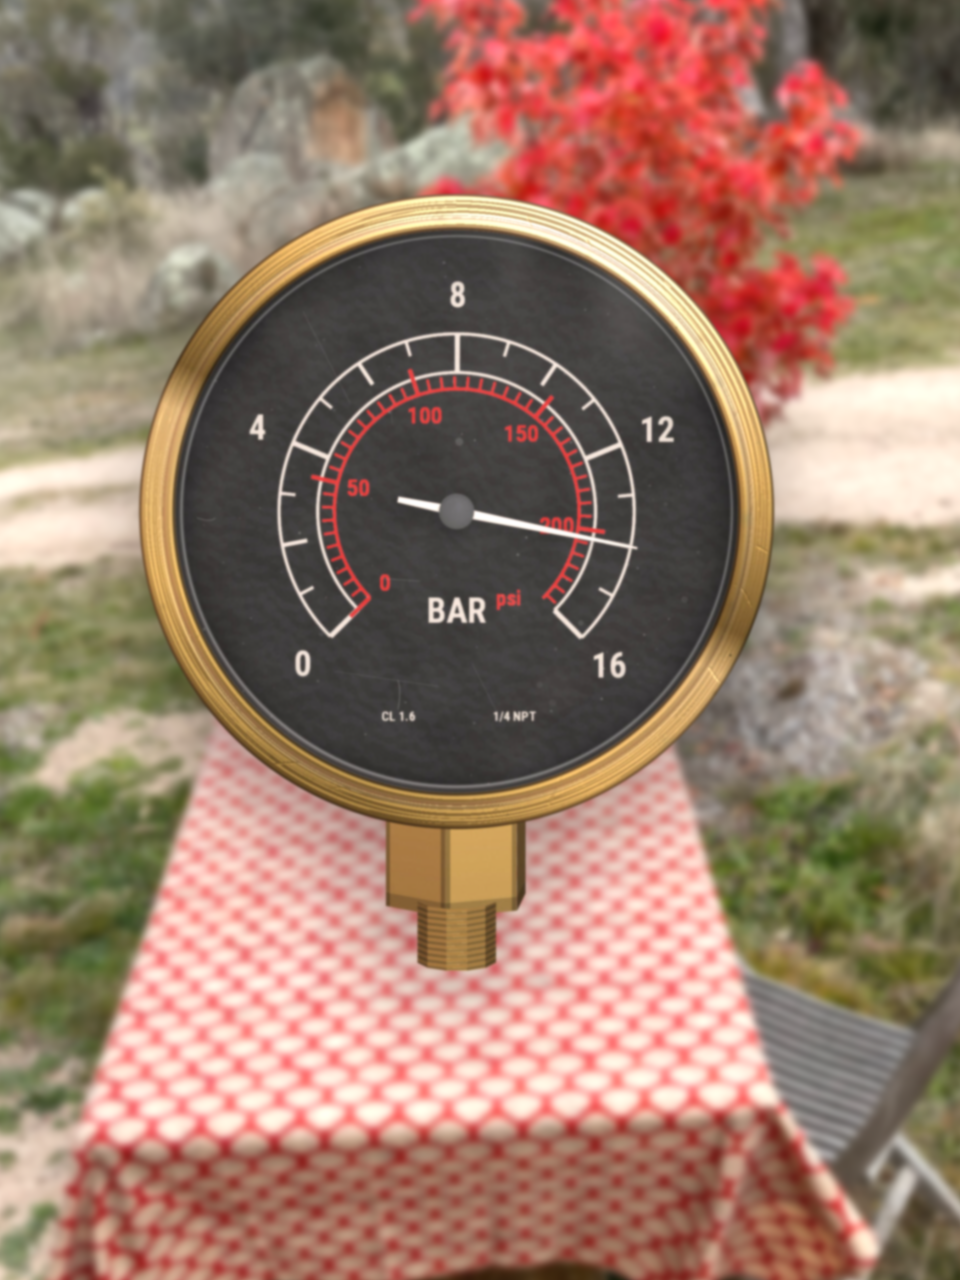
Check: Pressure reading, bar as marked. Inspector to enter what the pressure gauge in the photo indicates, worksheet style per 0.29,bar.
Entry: 14,bar
